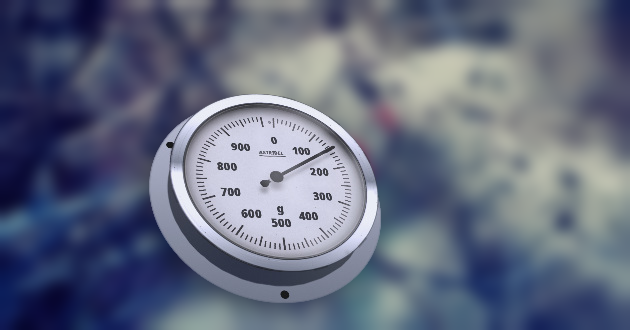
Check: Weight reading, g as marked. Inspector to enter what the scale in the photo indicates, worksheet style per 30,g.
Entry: 150,g
